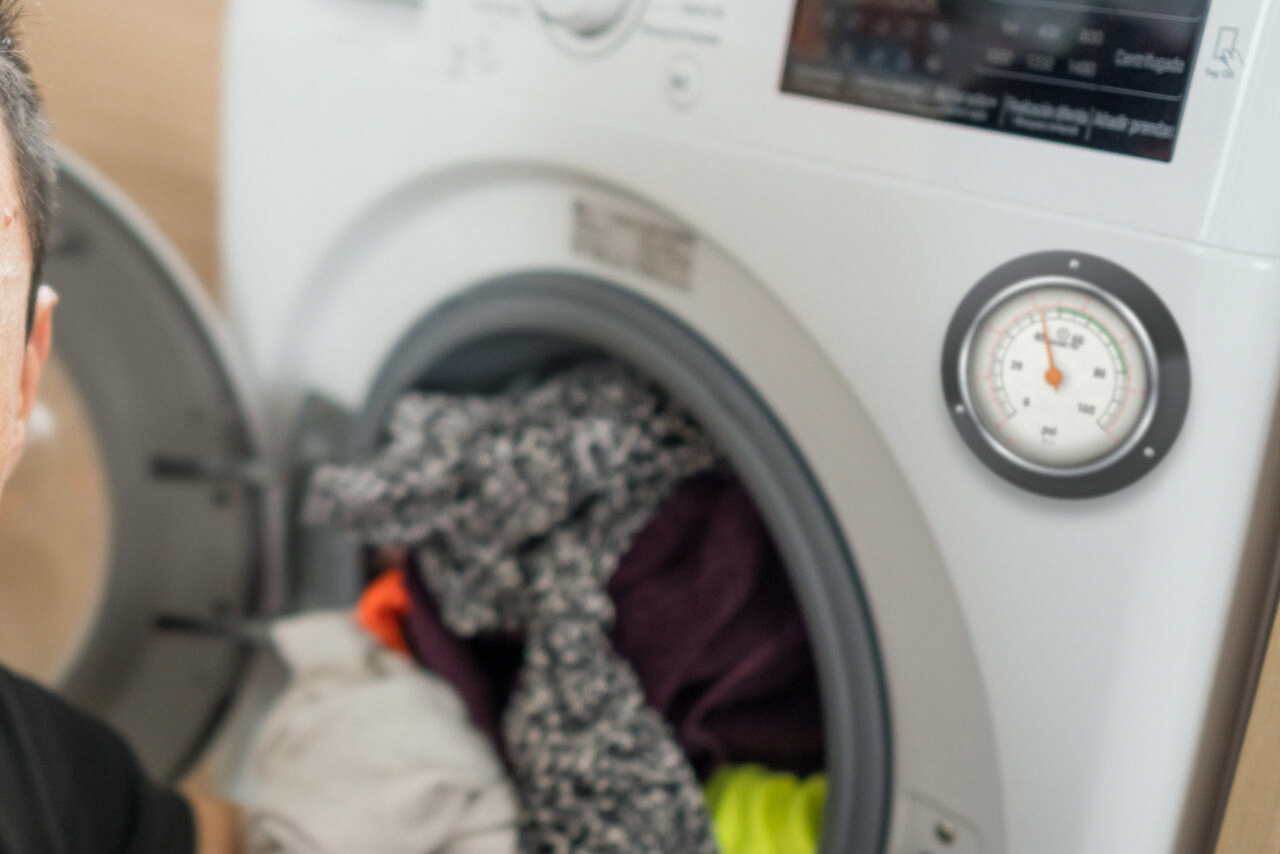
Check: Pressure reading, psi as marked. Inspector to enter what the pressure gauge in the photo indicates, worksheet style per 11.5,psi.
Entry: 45,psi
